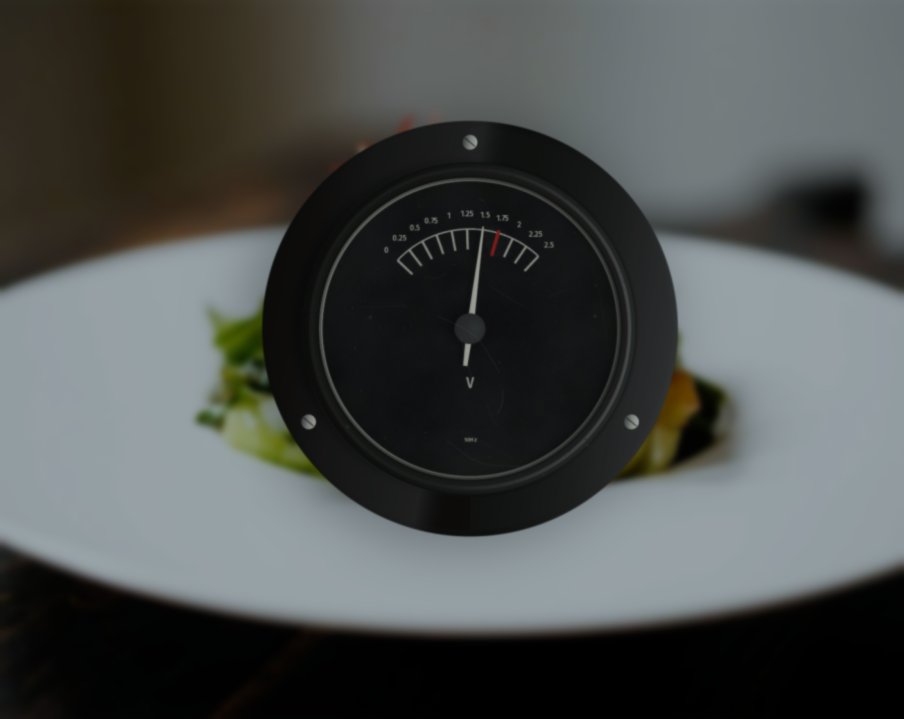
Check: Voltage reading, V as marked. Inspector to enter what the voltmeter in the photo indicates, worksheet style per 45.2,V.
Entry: 1.5,V
